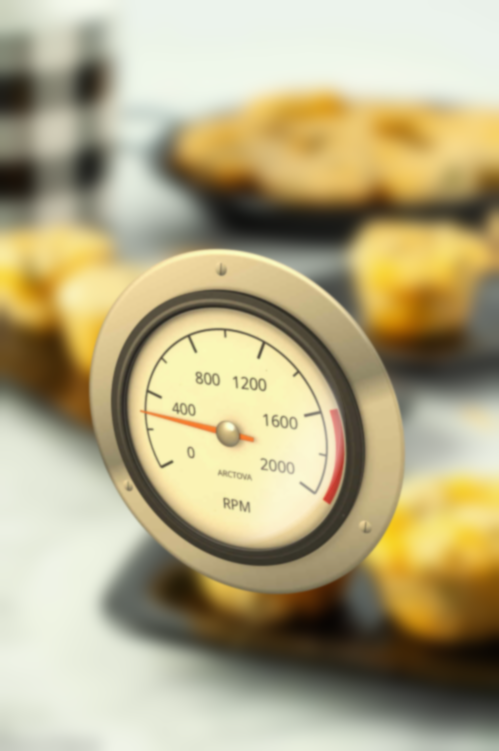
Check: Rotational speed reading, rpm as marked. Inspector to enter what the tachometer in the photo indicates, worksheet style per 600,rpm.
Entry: 300,rpm
